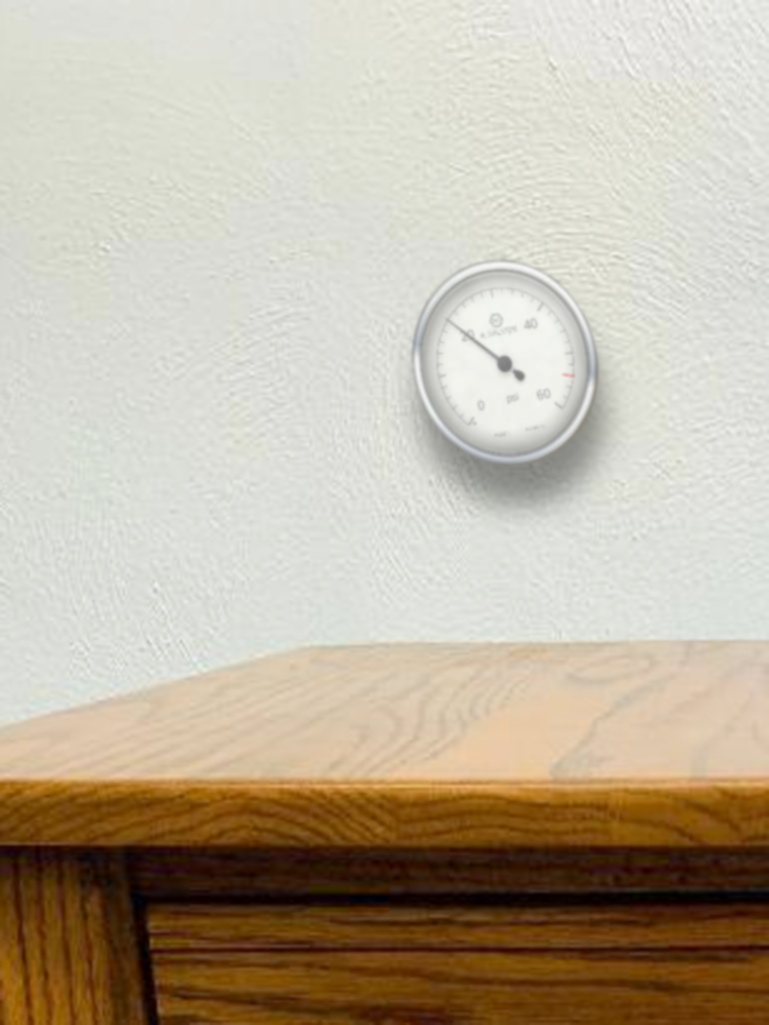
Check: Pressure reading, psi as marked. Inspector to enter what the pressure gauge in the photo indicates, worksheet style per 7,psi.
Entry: 20,psi
